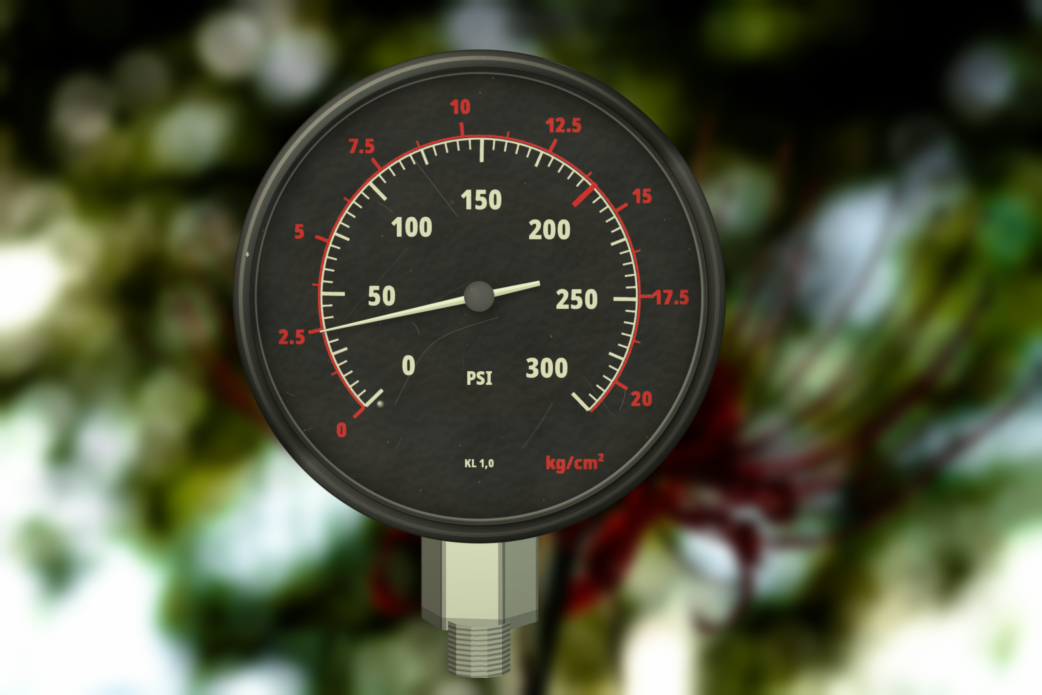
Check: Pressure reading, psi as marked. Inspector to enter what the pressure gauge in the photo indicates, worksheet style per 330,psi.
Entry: 35,psi
